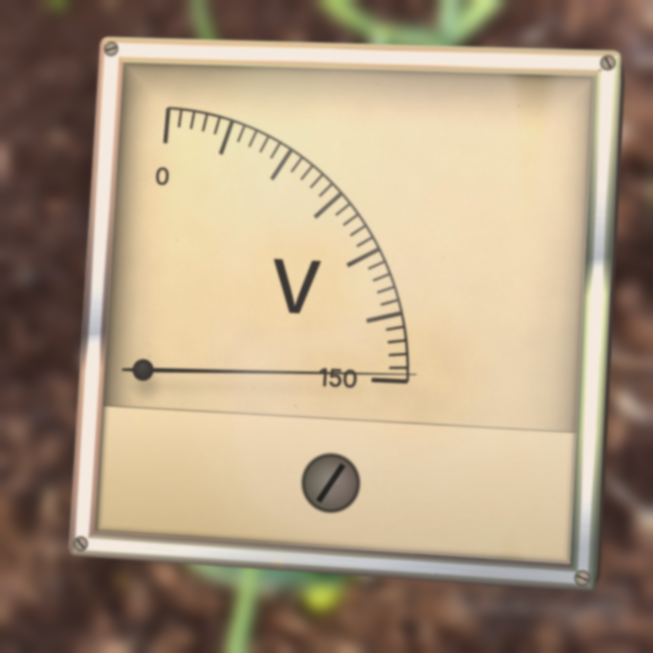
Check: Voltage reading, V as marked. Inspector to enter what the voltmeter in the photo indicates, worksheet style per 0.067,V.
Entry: 147.5,V
